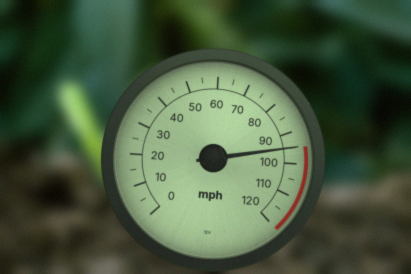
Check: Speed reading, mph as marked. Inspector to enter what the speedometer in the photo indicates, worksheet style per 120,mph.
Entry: 95,mph
